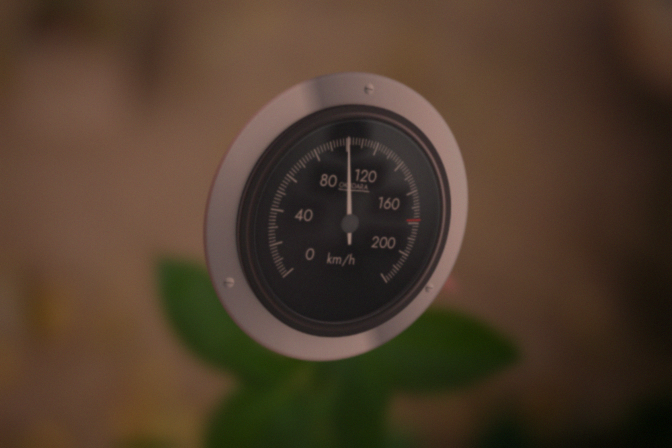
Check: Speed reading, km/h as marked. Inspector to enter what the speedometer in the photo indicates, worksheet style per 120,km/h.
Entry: 100,km/h
